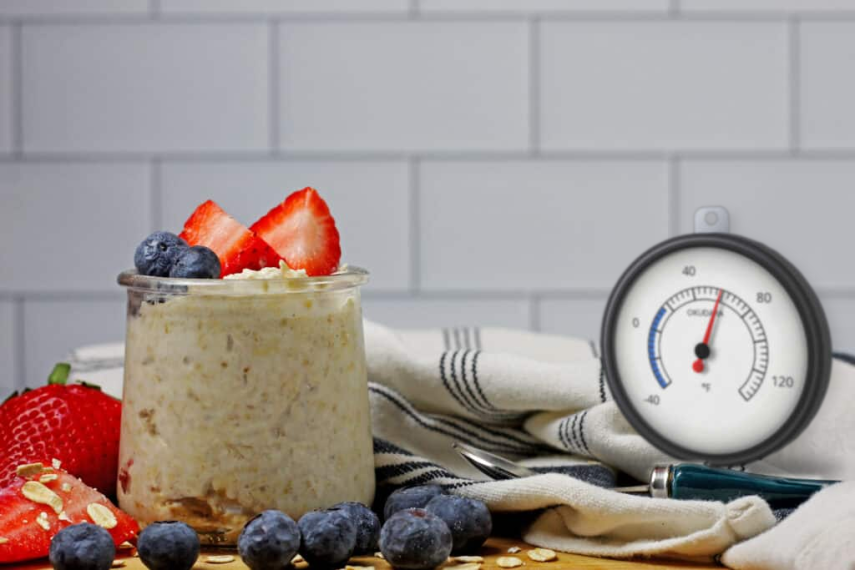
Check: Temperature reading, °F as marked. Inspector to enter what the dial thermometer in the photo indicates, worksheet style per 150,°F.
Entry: 60,°F
